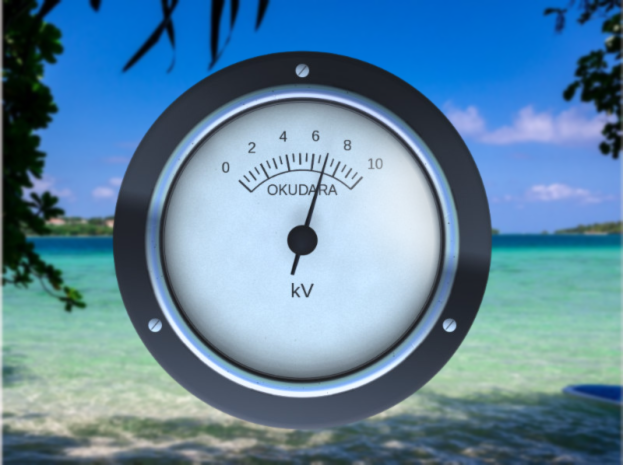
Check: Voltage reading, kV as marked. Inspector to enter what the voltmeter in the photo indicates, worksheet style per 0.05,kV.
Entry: 7,kV
